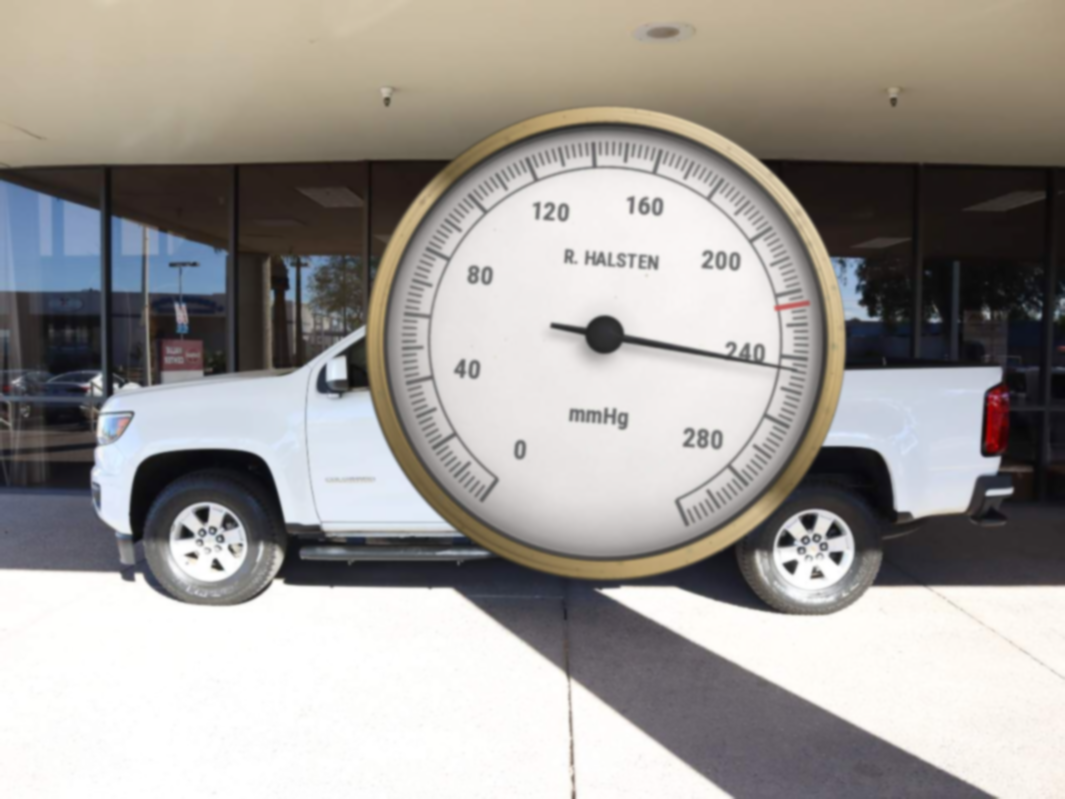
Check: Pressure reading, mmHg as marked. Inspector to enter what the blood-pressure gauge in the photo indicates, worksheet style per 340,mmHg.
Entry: 244,mmHg
